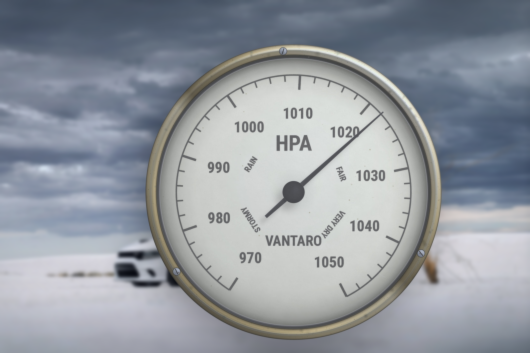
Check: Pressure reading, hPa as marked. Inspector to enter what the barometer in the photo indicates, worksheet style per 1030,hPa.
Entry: 1022,hPa
